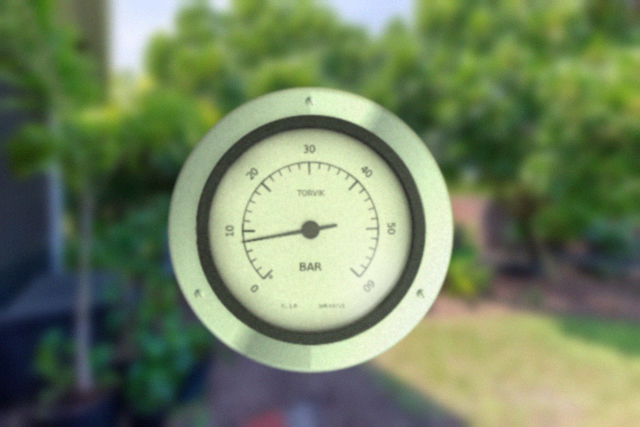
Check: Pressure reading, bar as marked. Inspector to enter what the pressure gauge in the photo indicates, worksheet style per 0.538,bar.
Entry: 8,bar
